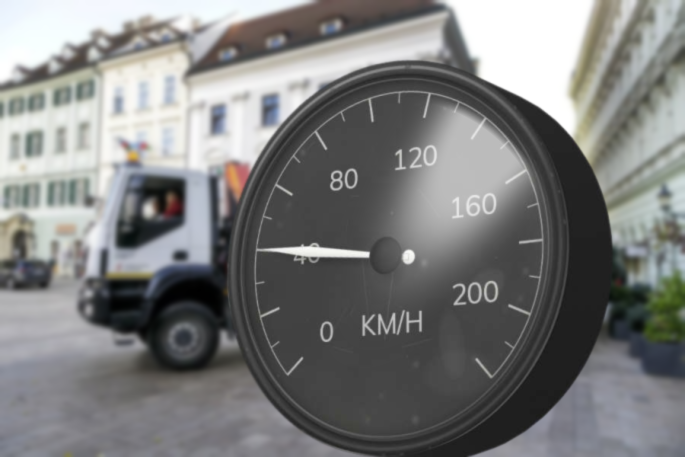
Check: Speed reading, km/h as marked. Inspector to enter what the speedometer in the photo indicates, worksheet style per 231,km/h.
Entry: 40,km/h
